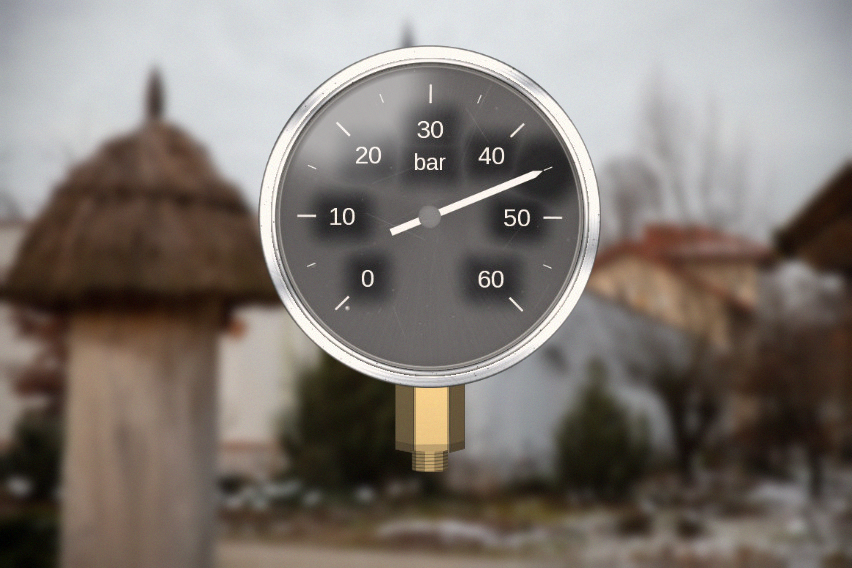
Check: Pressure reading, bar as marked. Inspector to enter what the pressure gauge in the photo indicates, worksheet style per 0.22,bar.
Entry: 45,bar
